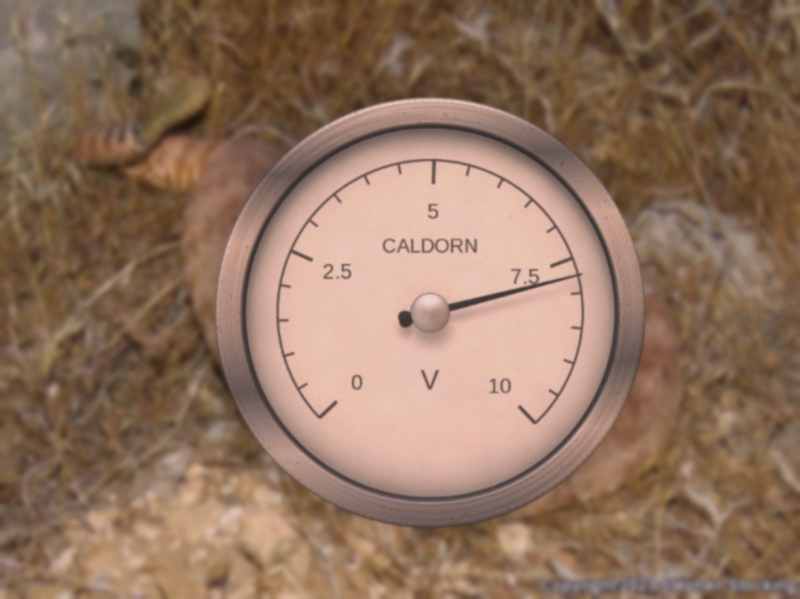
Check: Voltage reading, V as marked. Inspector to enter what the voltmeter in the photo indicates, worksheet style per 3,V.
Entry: 7.75,V
